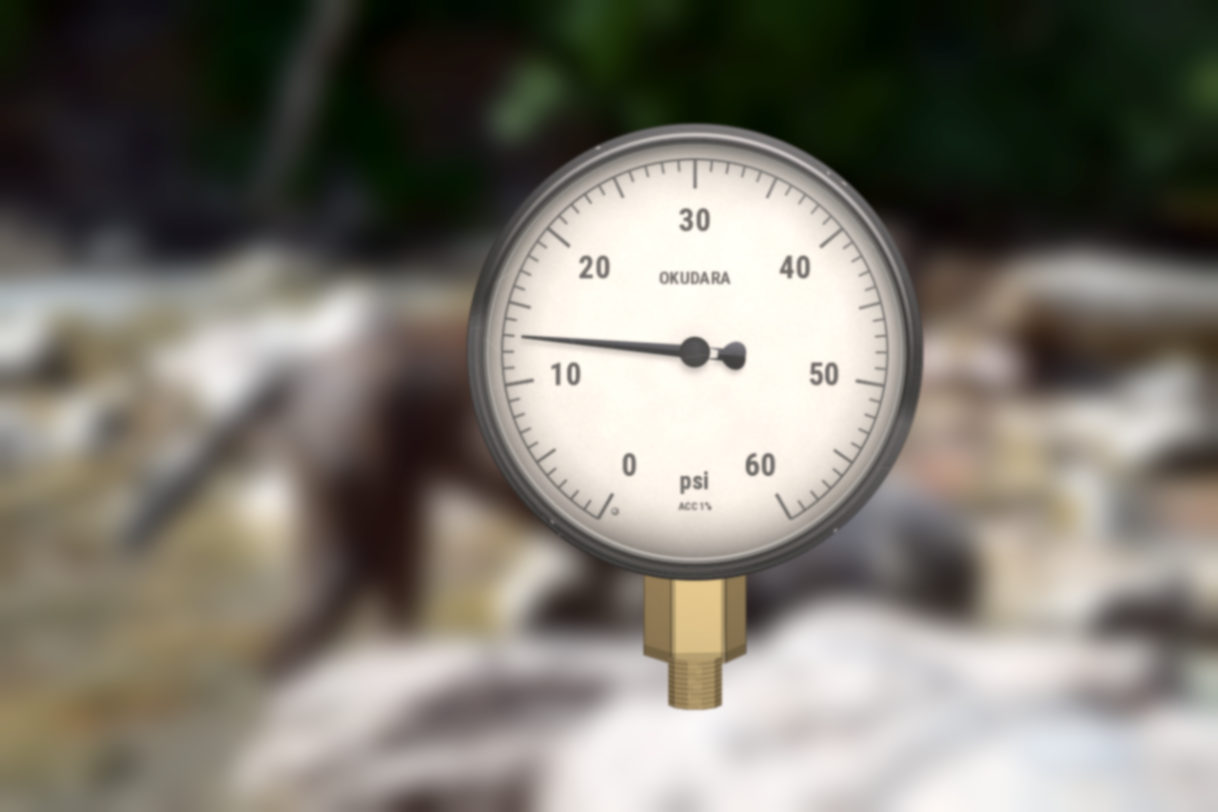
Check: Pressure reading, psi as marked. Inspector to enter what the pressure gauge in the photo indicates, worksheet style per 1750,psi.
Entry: 13,psi
